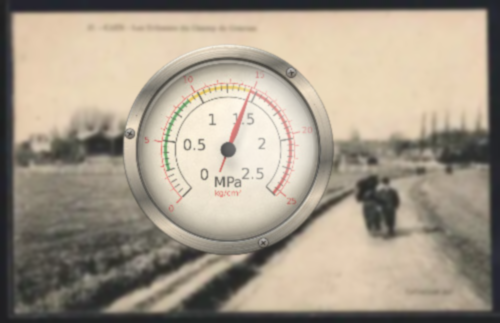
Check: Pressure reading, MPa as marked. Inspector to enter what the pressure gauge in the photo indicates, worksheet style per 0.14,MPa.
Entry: 1.45,MPa
